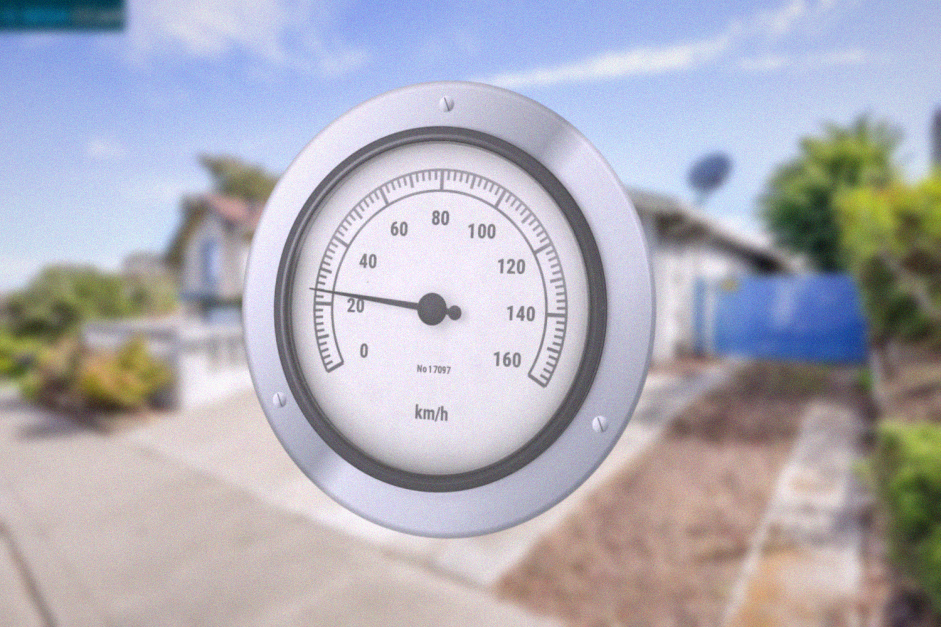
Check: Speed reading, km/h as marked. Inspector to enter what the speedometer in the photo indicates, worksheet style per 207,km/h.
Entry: 24,km/h
